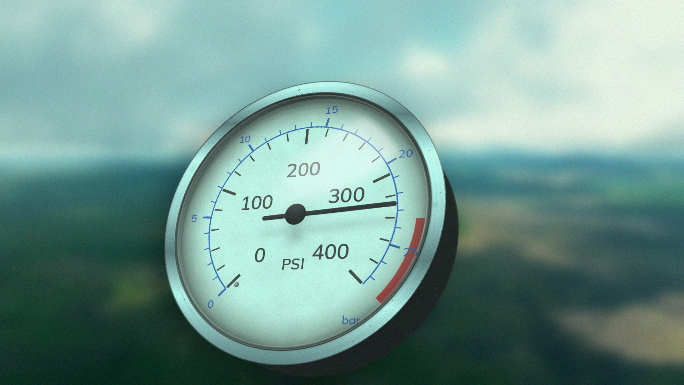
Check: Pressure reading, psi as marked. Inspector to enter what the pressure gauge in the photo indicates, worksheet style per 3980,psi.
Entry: 330,psi
